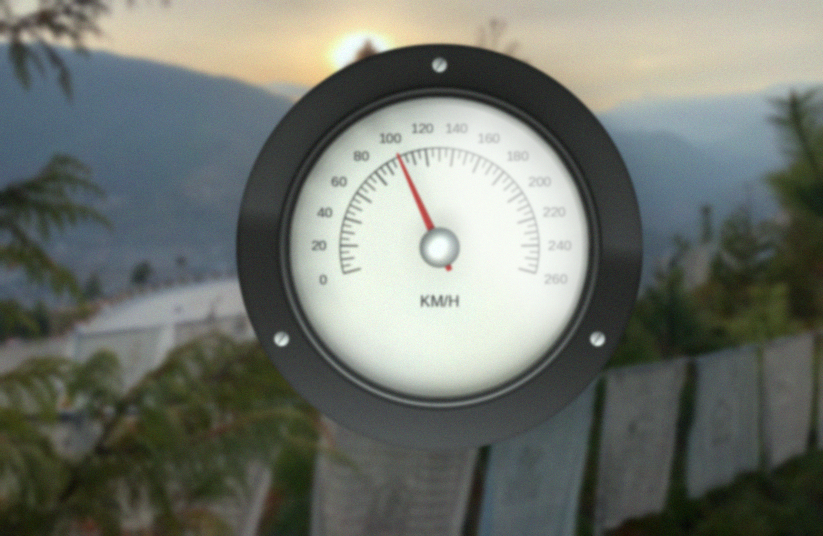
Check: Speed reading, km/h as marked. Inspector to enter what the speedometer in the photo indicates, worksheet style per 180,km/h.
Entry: 100,km/h
